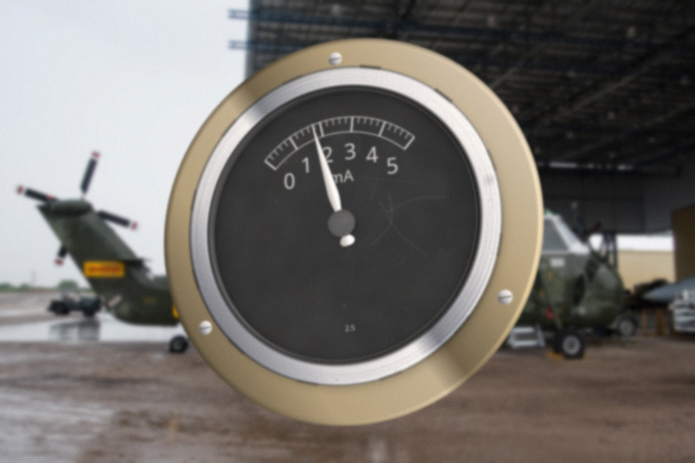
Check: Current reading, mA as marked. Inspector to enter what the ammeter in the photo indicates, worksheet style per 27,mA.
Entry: 1.8,mA
